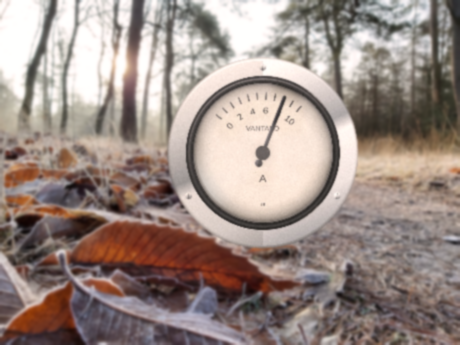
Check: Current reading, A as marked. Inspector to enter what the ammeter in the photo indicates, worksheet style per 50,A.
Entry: 8,A
